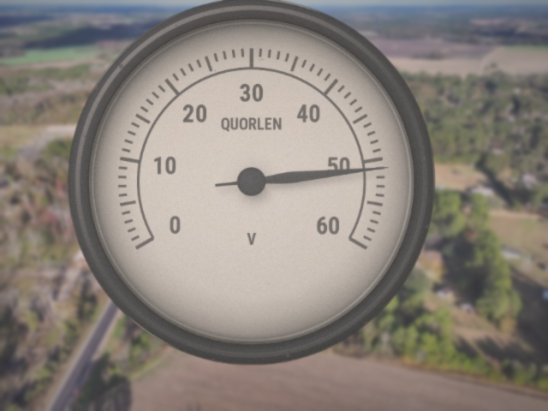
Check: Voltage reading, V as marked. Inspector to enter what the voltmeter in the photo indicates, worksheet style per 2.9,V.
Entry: 51,V
